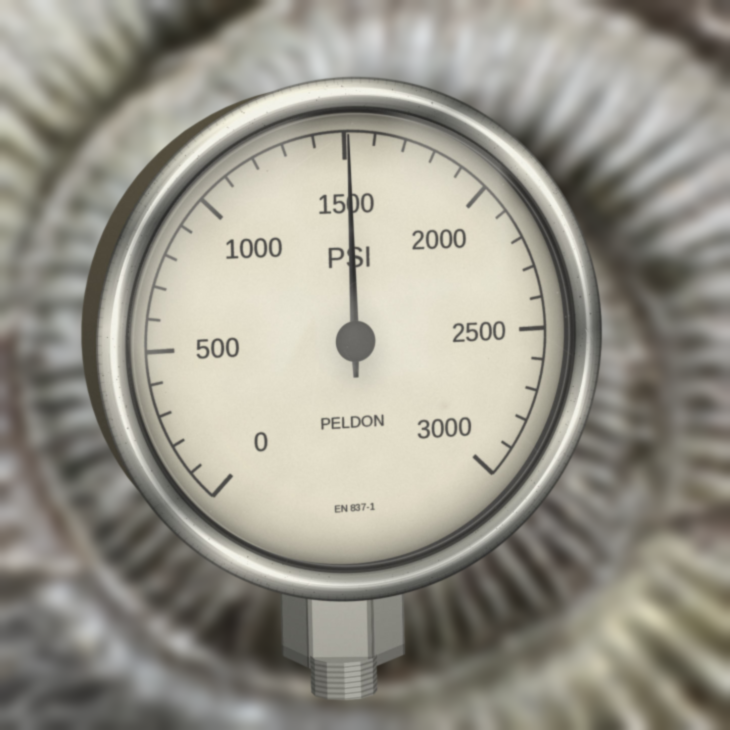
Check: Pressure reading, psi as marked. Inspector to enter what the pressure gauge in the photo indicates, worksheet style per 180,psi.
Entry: 1500,psi
